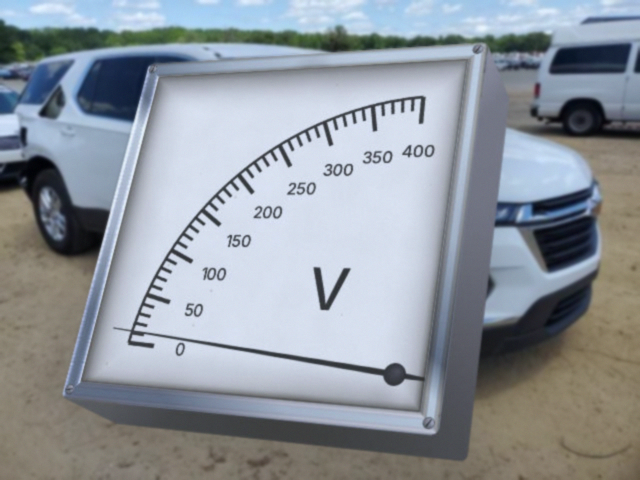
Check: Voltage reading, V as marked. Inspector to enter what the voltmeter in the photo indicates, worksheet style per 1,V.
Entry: 10,V
